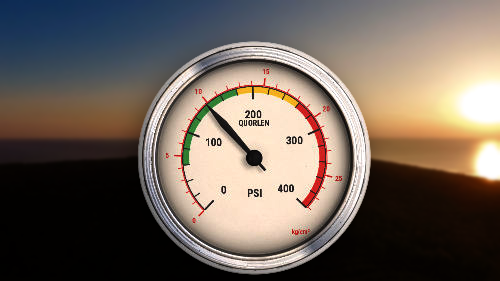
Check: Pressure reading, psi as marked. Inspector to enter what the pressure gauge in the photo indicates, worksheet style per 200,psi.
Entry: 140,psi
